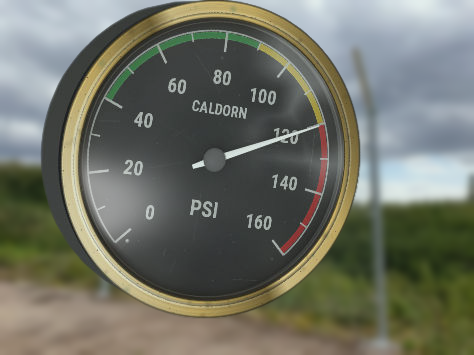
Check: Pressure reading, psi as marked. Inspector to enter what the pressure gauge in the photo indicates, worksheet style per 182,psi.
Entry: 120,psi
